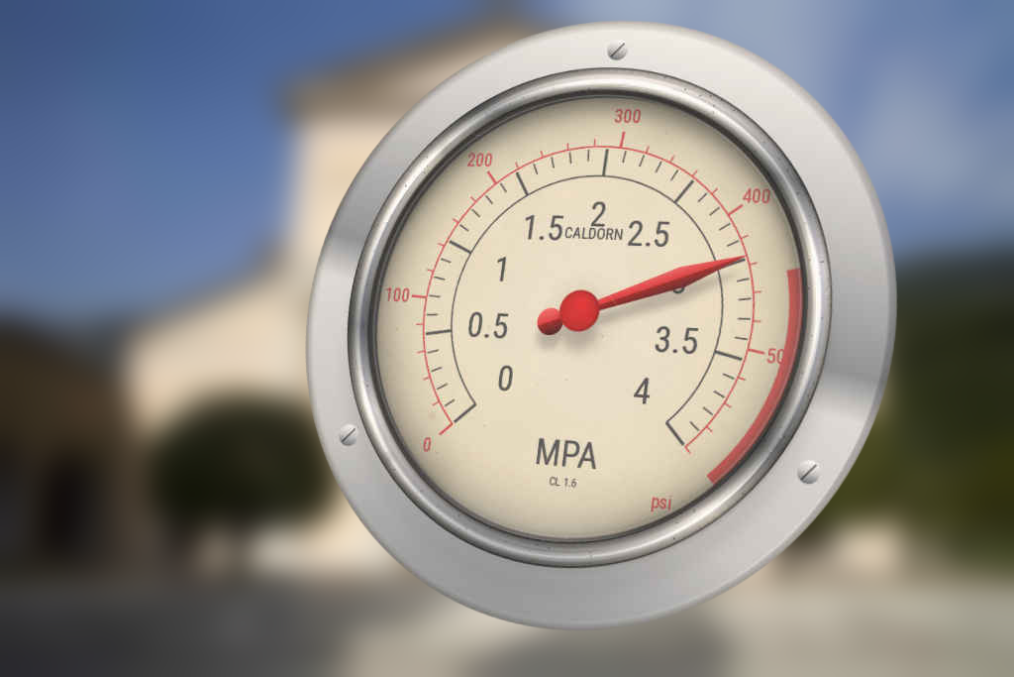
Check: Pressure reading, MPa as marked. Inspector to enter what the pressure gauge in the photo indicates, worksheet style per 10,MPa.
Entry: 3,MPa
